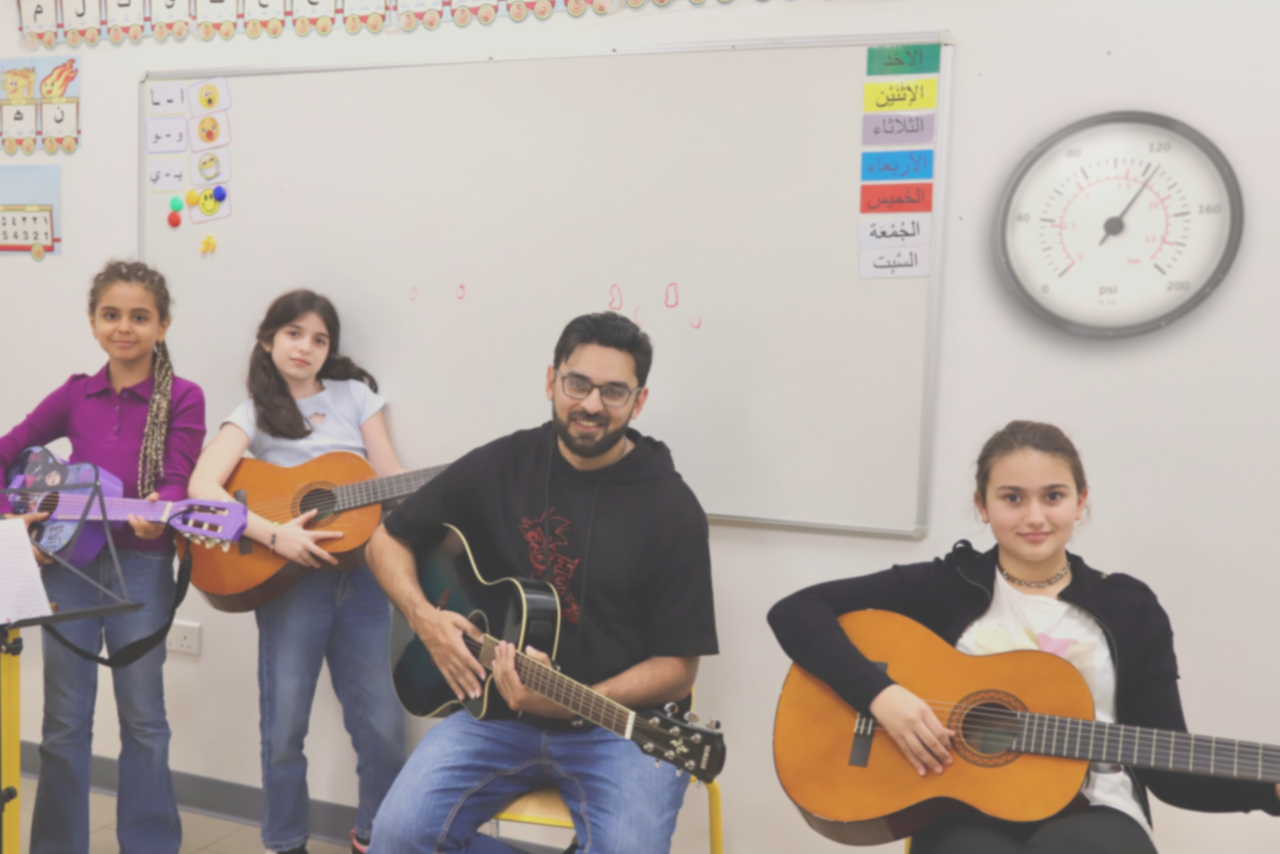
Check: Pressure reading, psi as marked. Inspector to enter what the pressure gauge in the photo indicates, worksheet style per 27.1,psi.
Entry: 125,psi
